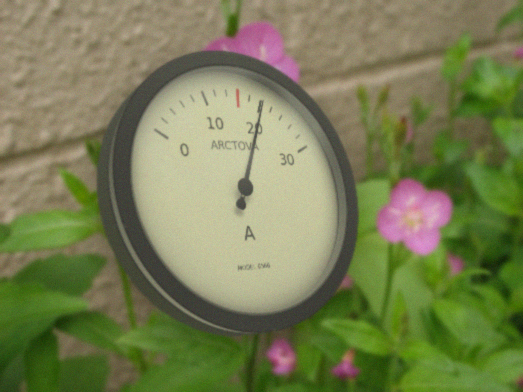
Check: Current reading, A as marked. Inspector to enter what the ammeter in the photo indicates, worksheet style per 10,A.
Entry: 20,A
